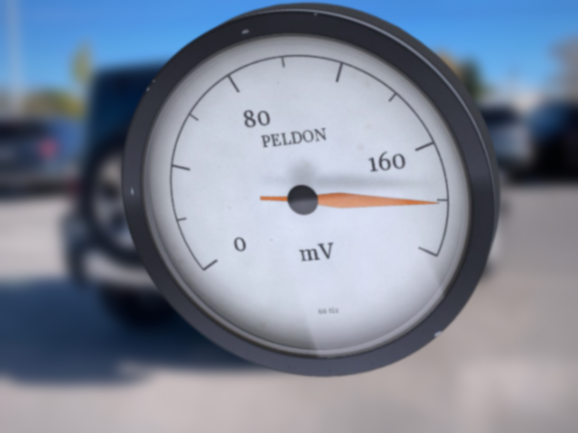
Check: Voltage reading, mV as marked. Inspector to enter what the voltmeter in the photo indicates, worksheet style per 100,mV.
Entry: 180,mV
